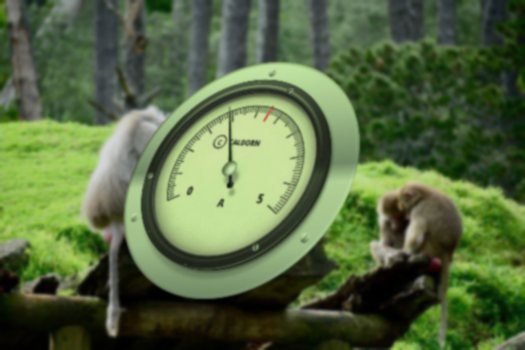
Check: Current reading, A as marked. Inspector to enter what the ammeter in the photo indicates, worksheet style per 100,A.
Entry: 2,A
